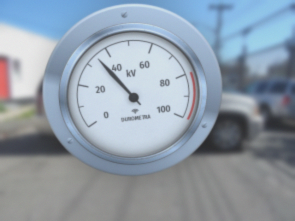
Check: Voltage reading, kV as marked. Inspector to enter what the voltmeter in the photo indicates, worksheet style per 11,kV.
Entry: 35,kV
